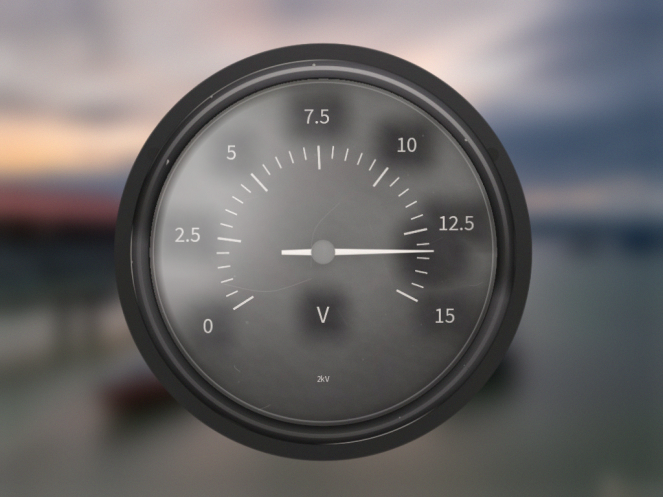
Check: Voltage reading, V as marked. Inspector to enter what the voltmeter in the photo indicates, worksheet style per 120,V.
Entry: 13.25,V
